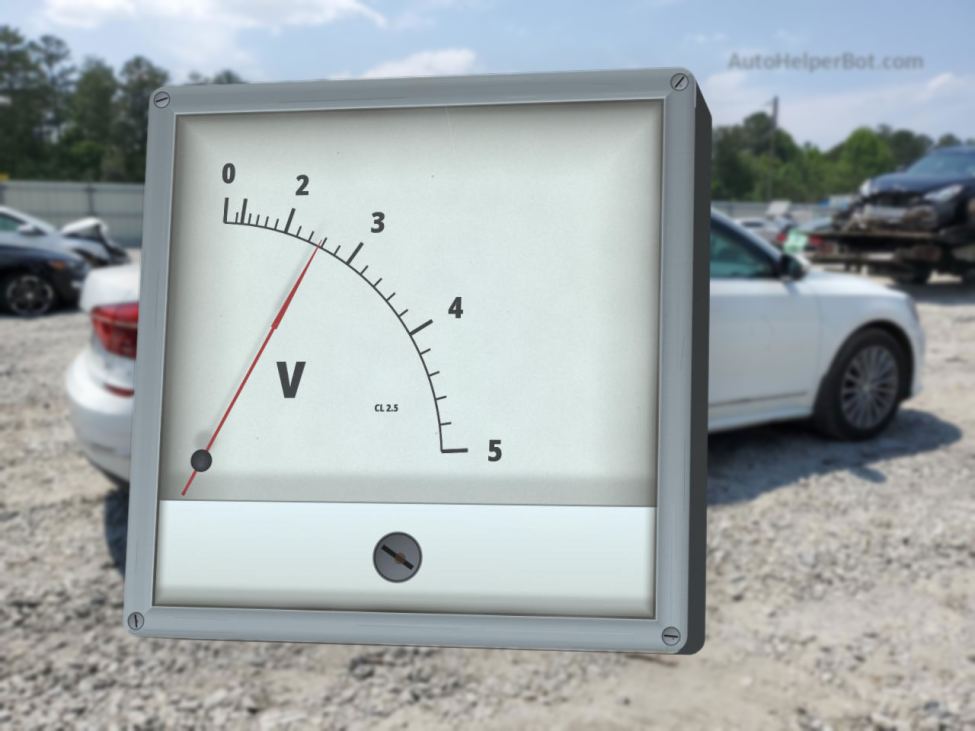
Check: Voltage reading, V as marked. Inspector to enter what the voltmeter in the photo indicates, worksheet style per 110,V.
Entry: 2.6,V
